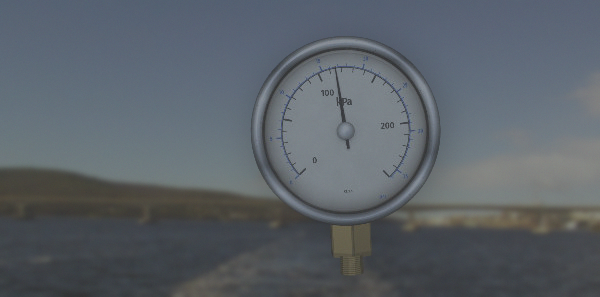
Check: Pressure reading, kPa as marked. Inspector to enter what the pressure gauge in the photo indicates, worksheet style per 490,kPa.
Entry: 115,kPa
